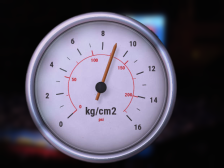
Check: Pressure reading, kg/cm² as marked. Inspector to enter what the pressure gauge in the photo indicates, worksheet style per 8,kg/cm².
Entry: 9,kg/cm²
